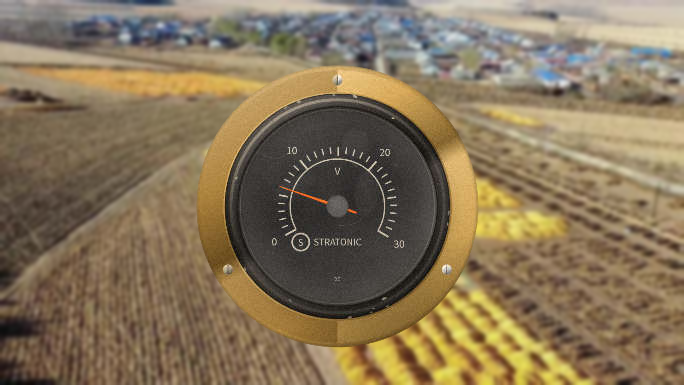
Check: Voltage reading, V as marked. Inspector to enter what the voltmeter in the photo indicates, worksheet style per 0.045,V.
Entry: 6,V
